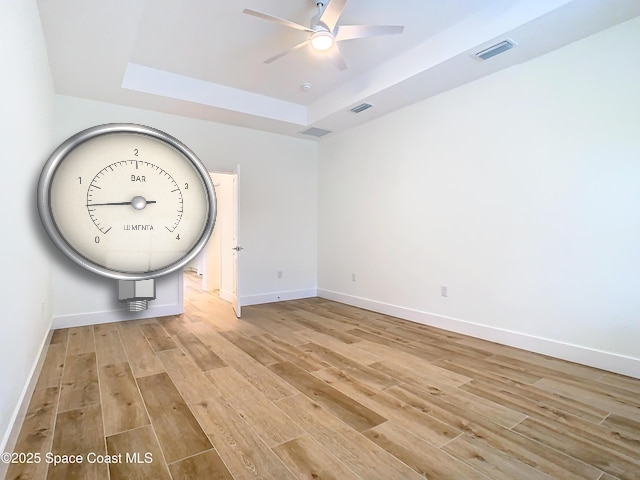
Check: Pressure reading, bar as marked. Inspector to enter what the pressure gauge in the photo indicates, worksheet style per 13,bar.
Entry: 0.6,bar
